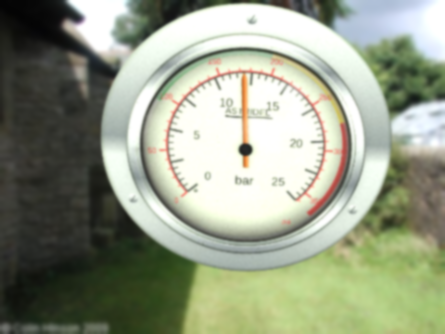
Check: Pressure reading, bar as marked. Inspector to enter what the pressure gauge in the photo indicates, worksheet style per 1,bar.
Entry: 12,bar
